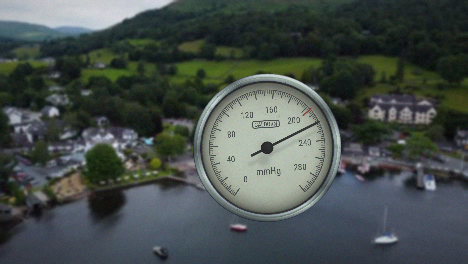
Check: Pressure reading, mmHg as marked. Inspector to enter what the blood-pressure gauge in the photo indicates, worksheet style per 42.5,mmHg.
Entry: 220,mmHg
